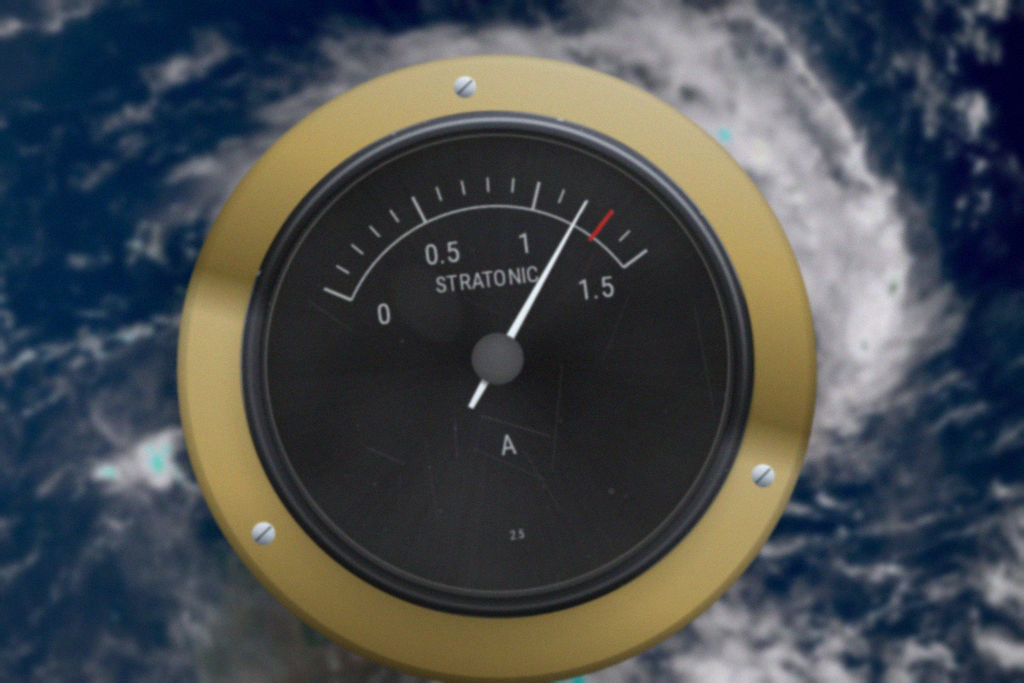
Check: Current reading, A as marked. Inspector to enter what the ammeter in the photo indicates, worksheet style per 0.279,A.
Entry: 1.2,A
